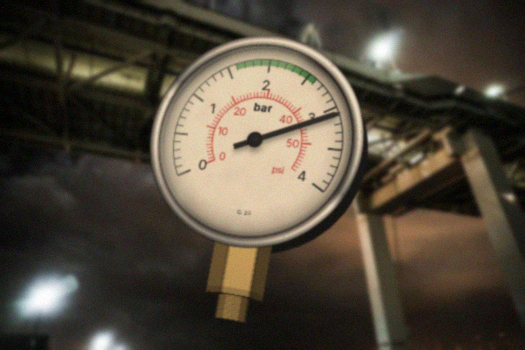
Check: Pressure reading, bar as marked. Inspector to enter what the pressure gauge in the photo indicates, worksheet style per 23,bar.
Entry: 3.1,bar
